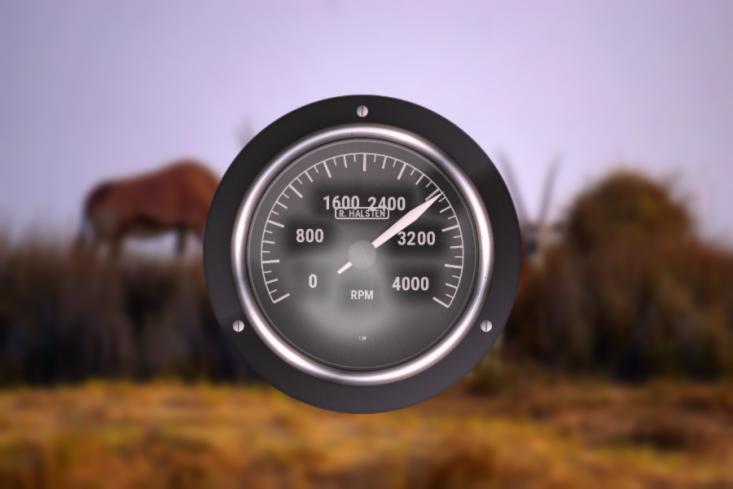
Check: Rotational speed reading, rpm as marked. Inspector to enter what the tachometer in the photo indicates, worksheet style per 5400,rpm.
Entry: 2850,rpm
